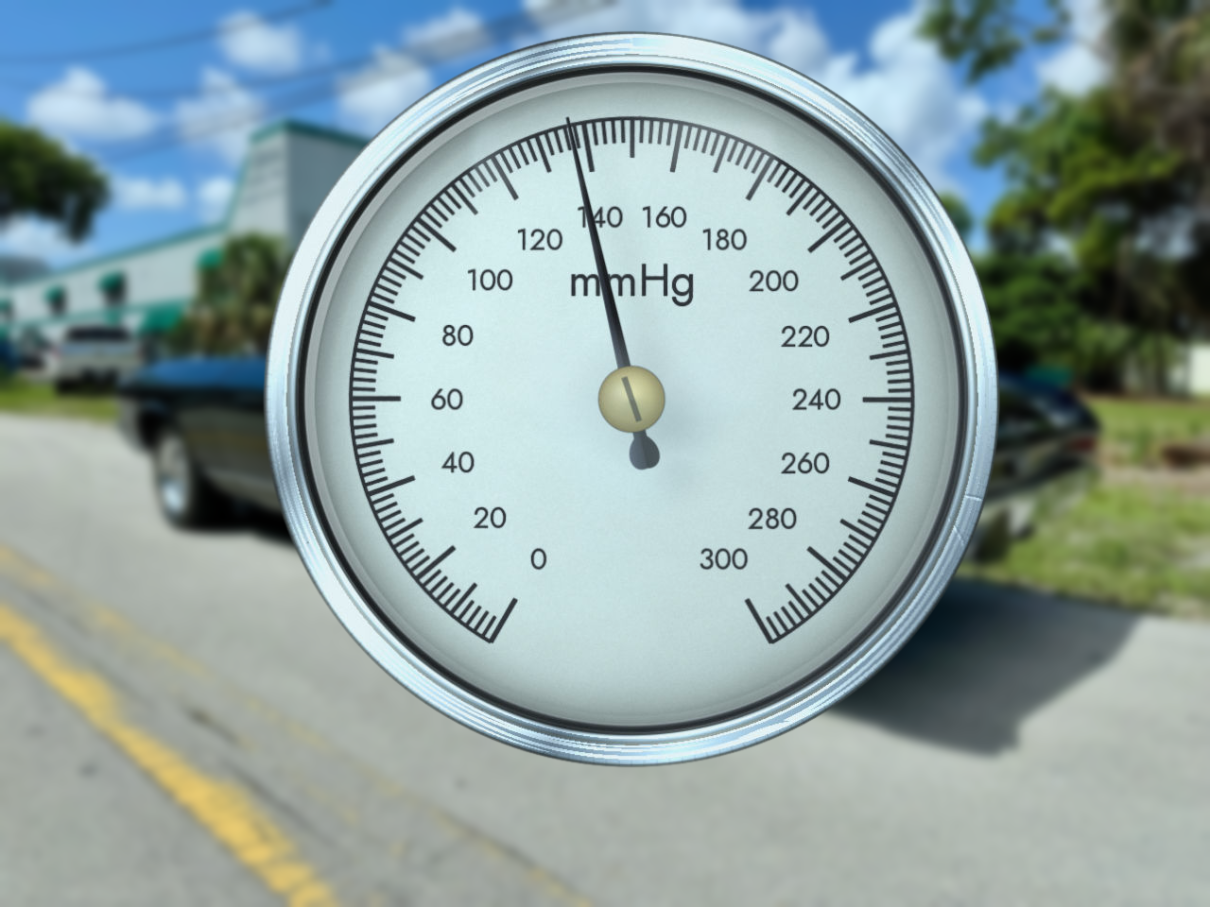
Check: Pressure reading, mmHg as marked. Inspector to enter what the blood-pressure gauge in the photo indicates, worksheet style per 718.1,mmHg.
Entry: 137,mmHg
